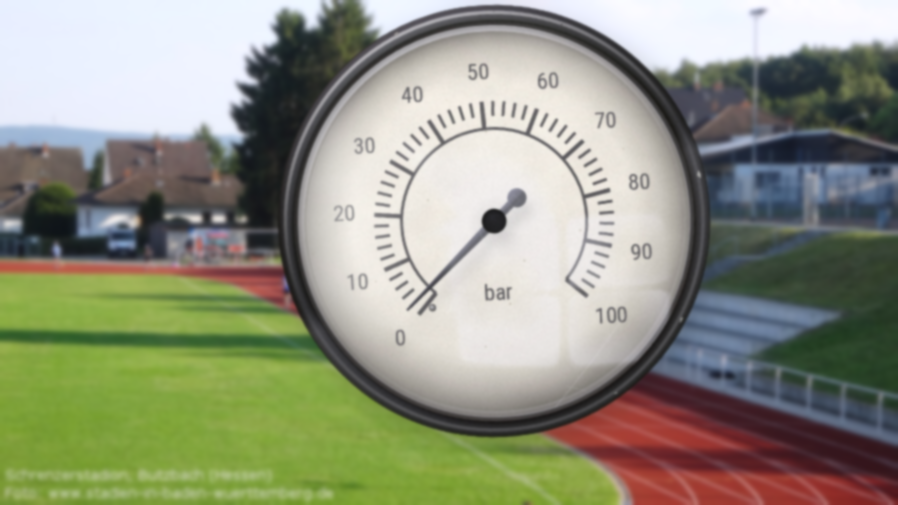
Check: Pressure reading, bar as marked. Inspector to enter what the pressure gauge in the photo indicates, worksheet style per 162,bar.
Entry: 2,bar
